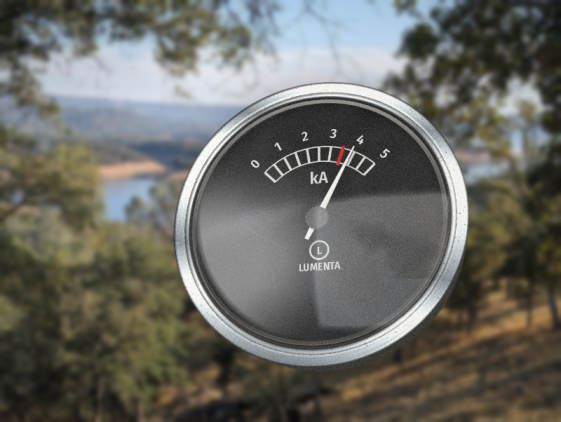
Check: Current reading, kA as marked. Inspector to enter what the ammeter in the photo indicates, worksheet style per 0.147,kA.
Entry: 4,kA
